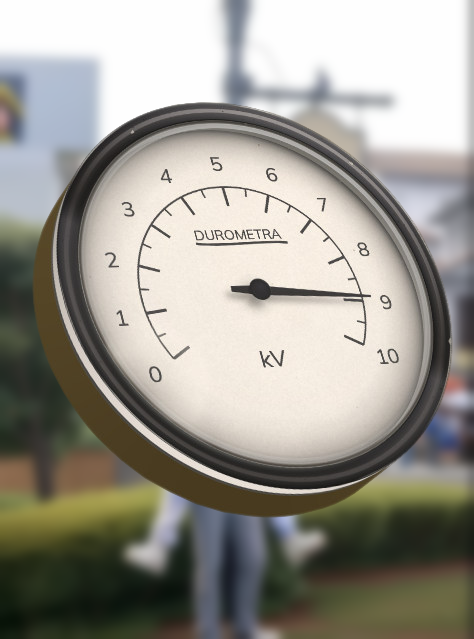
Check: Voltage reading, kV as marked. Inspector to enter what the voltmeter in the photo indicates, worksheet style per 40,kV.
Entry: 9,kV
